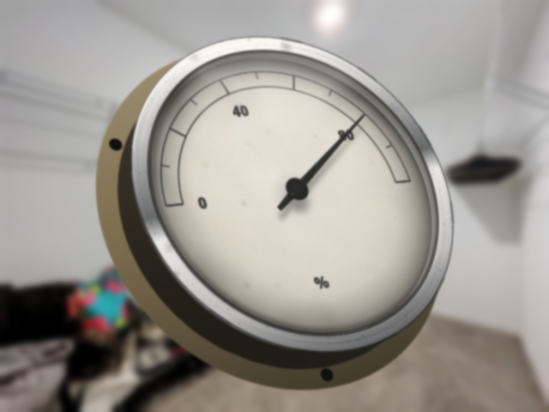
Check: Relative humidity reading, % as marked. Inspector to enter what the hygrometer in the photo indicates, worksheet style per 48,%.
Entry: 80,%
